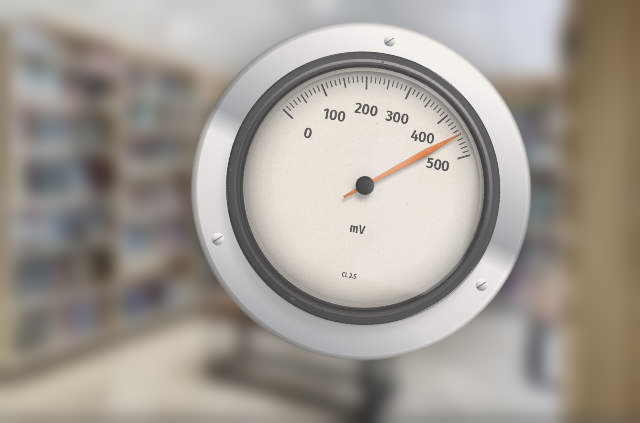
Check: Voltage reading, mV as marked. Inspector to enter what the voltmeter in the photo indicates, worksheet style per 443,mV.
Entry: 450,mV
